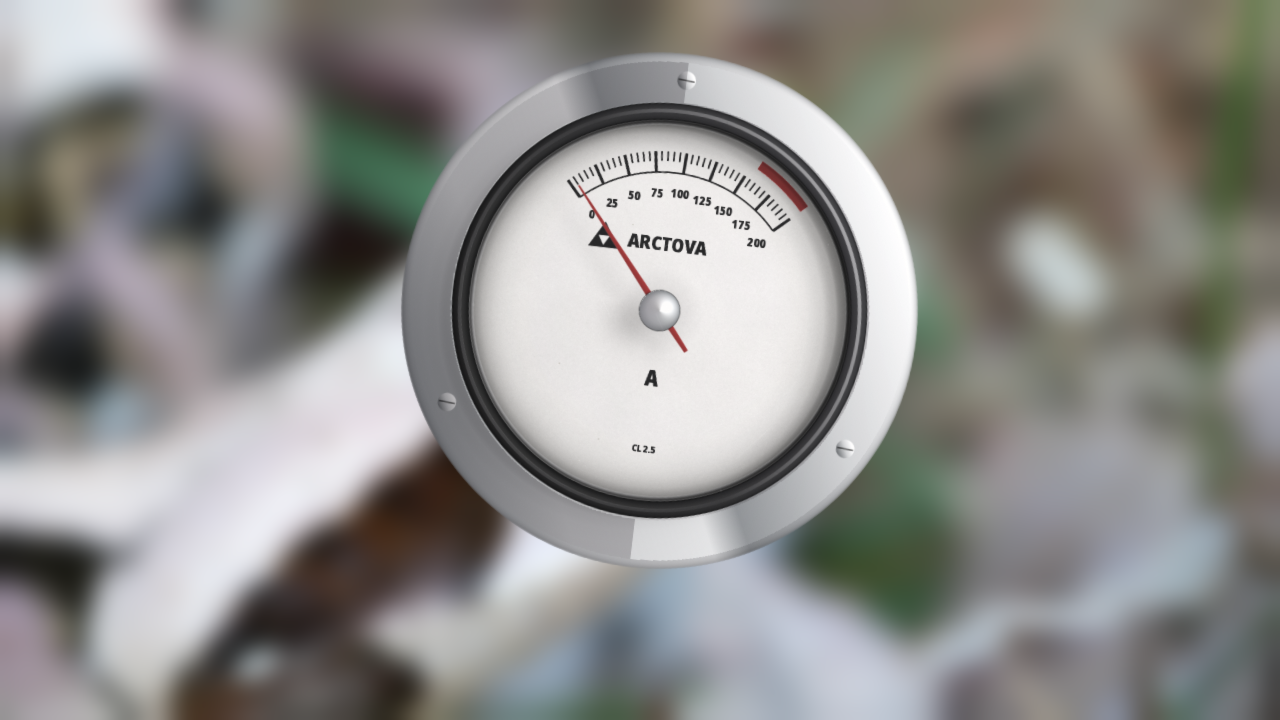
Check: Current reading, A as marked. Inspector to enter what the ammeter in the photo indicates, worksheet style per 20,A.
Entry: 5,A
